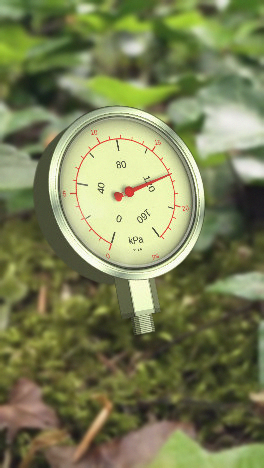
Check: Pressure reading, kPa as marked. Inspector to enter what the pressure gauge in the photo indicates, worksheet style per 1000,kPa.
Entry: 120,kPa
